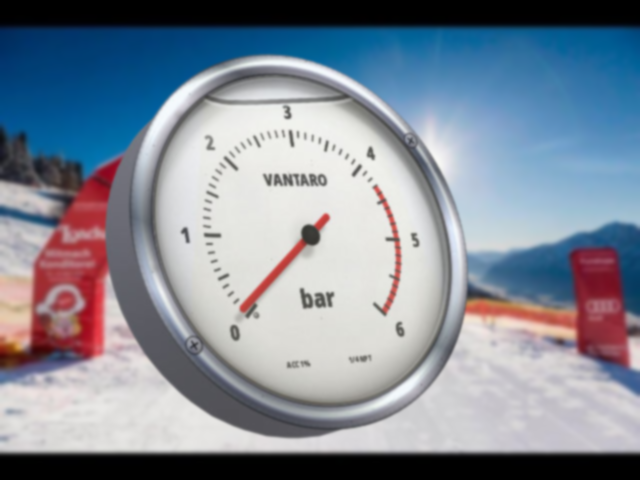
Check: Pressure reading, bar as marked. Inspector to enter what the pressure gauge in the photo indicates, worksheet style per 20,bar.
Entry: 0.1,bar
